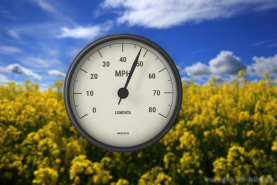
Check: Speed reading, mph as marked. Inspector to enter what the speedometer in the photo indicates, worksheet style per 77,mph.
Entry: 47.5,mph
